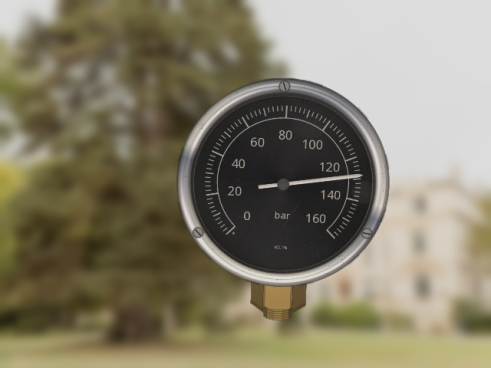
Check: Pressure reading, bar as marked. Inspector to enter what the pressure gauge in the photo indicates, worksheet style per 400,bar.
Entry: 128,bar
